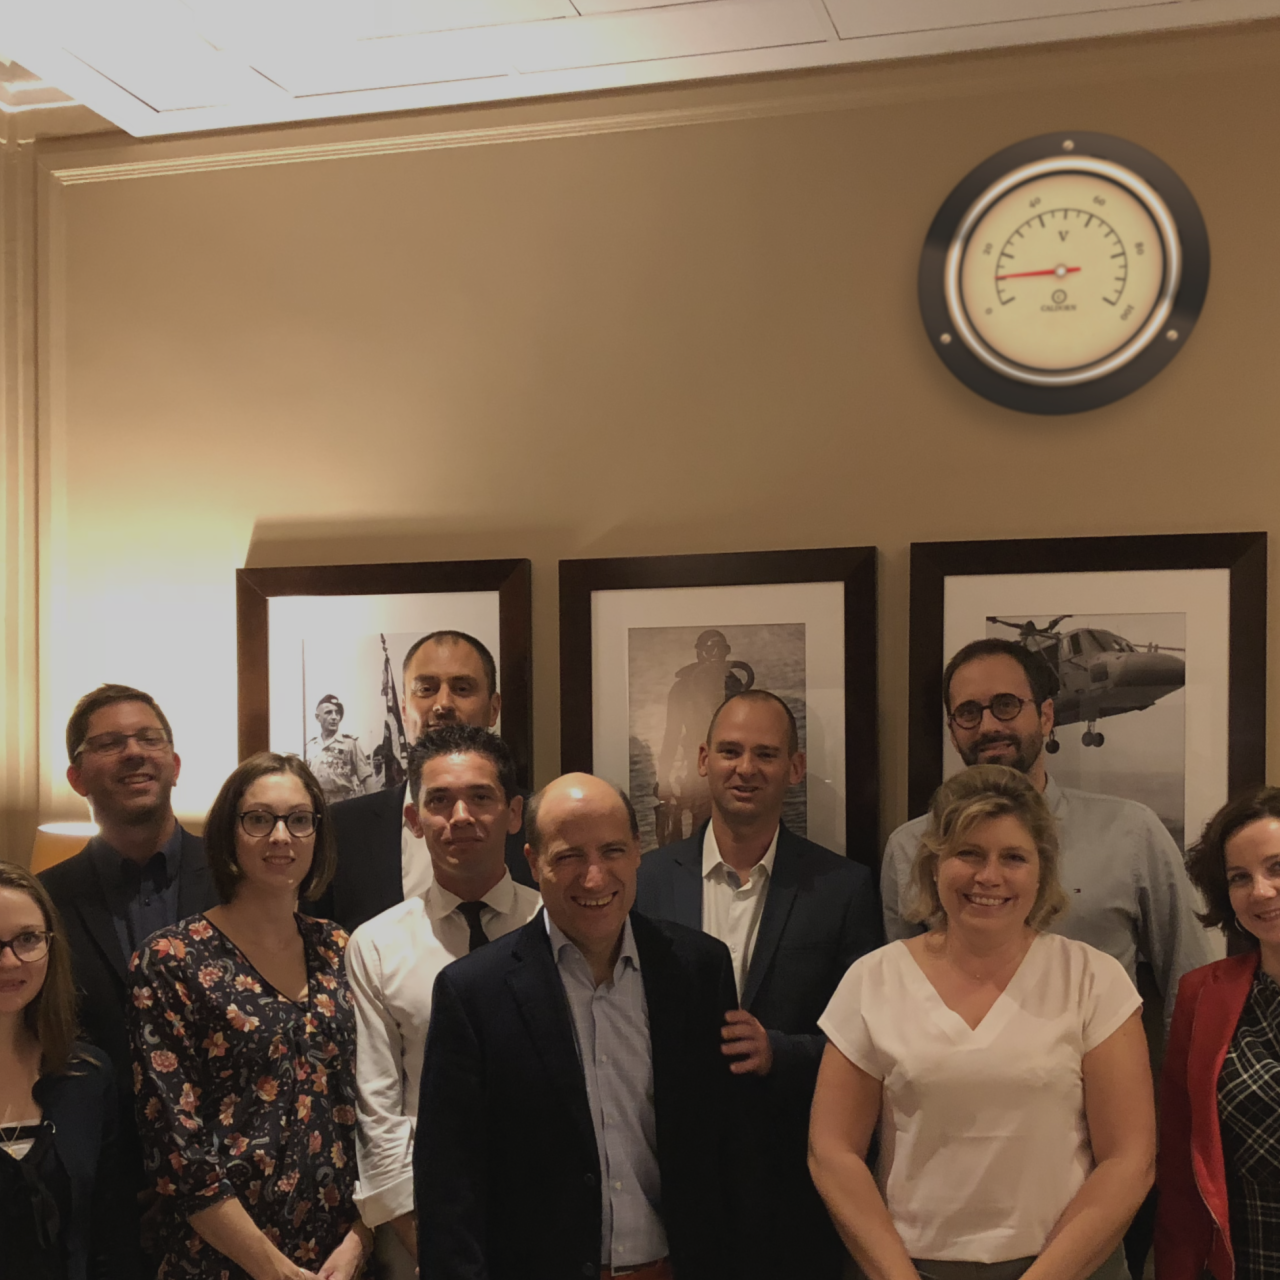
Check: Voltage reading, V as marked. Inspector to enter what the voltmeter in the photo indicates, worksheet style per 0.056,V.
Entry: 10,V
